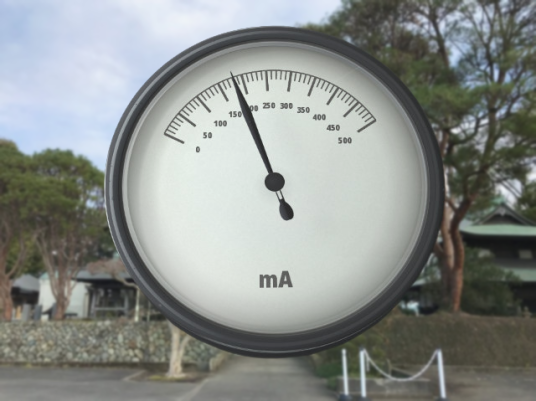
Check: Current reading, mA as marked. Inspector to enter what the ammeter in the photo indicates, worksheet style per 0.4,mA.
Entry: 180,mA
